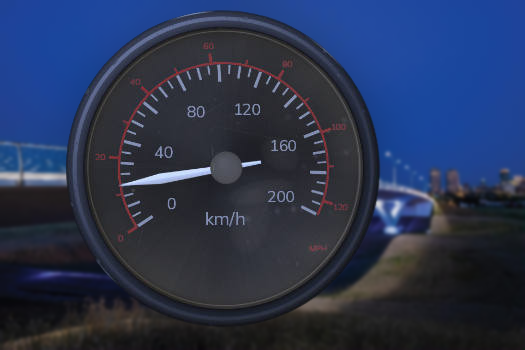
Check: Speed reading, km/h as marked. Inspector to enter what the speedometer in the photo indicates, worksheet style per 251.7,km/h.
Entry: 20,km/h
